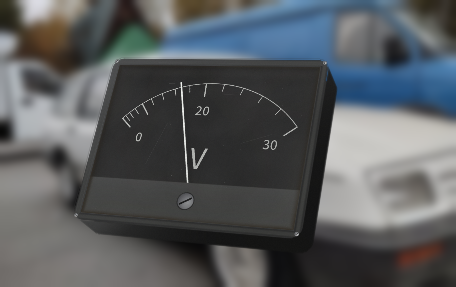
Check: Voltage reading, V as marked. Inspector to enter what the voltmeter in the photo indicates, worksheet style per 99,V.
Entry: 17,V
